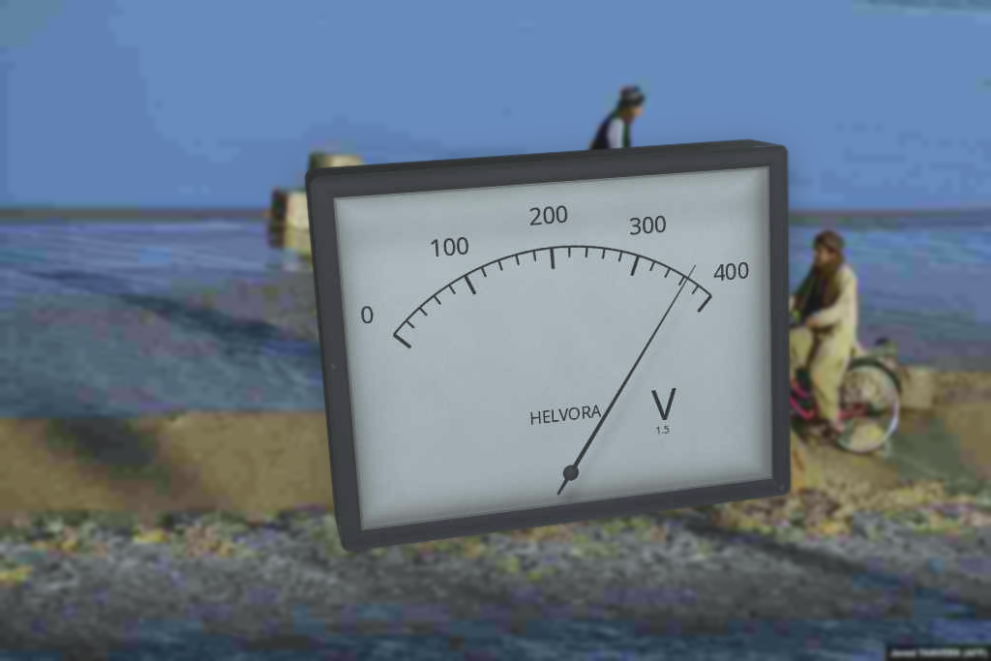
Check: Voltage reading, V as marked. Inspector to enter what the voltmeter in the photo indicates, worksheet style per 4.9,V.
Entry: 360,V
